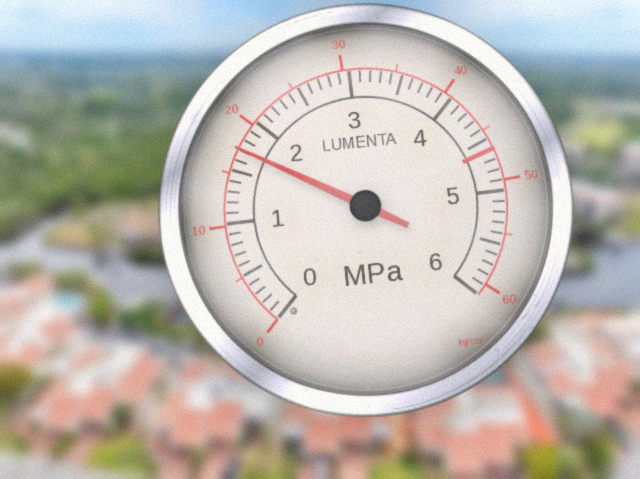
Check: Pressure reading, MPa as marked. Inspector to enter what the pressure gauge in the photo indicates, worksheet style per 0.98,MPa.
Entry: 1.7,MPa
